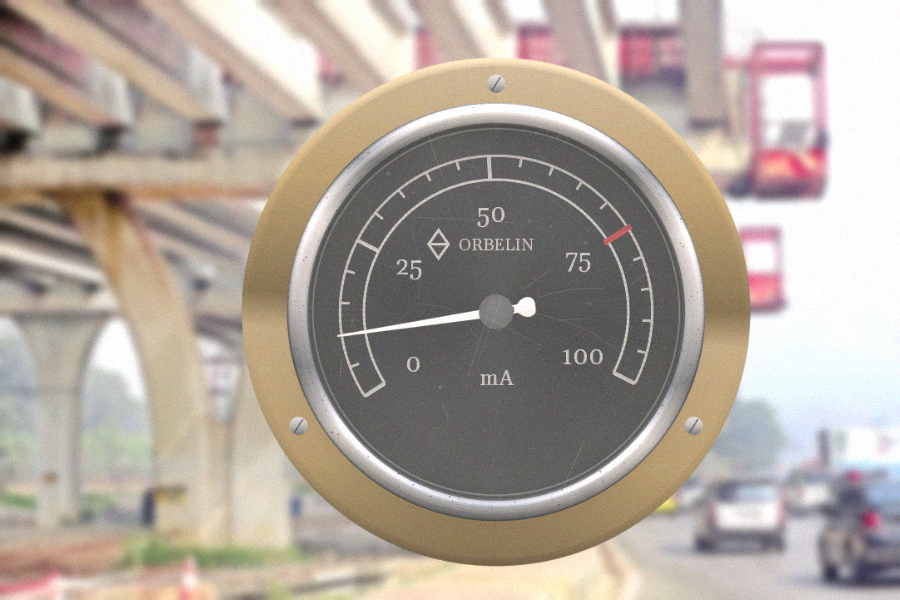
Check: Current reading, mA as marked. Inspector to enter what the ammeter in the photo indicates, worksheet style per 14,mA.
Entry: 10,mA
